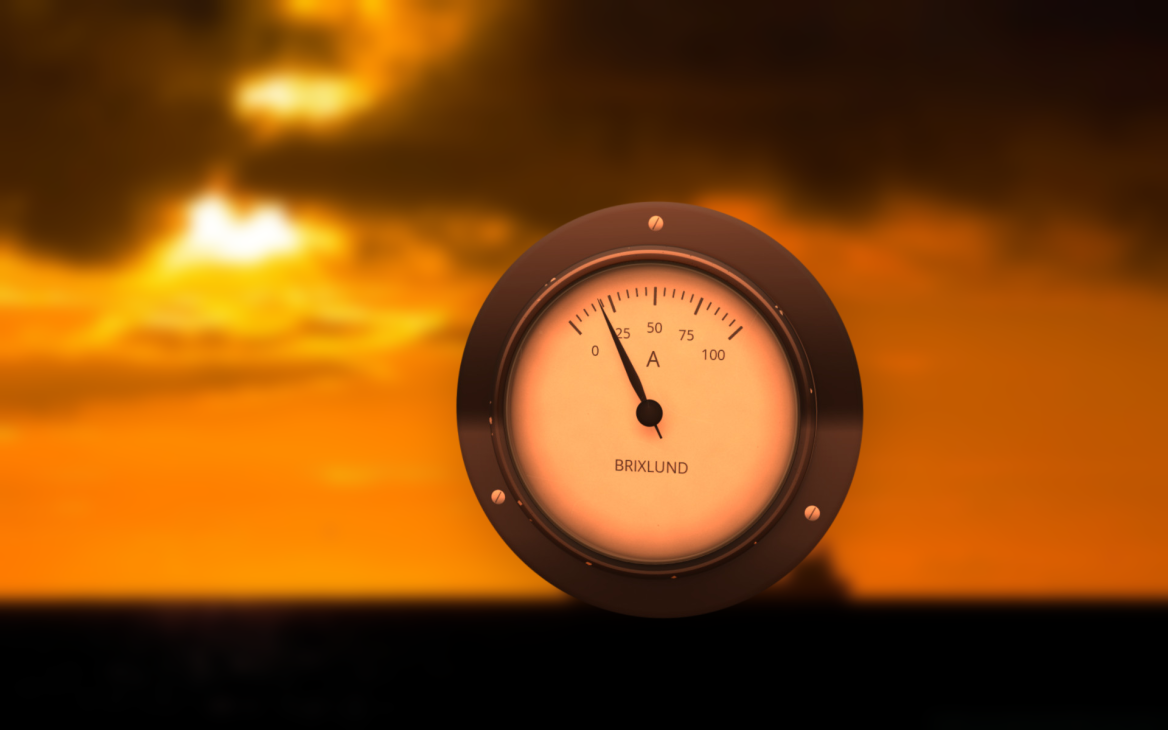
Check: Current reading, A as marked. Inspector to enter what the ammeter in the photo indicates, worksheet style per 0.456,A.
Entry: 20,A
